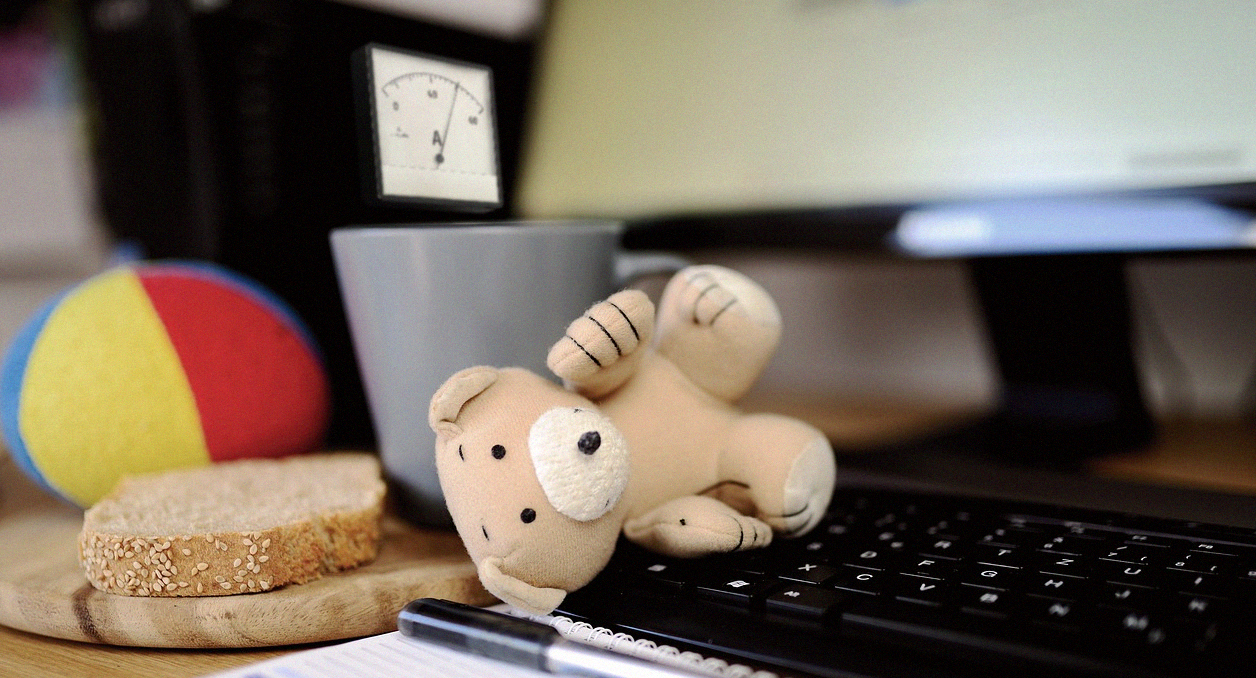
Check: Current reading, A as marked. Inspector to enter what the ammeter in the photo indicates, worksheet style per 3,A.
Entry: 50,A
